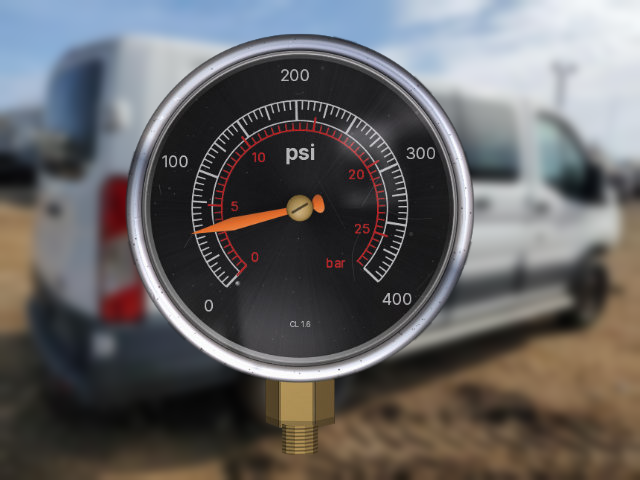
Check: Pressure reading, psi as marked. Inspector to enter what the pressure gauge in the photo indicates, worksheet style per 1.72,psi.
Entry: 50,psi
